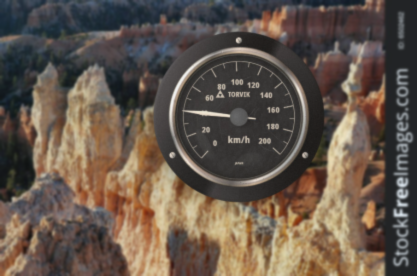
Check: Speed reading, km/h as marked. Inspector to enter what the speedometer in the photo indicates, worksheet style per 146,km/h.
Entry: 40,km/h
